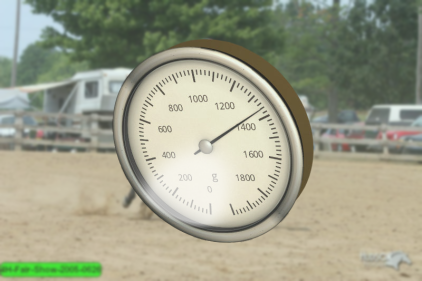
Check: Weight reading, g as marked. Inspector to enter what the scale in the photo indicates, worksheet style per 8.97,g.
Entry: 1360,g
